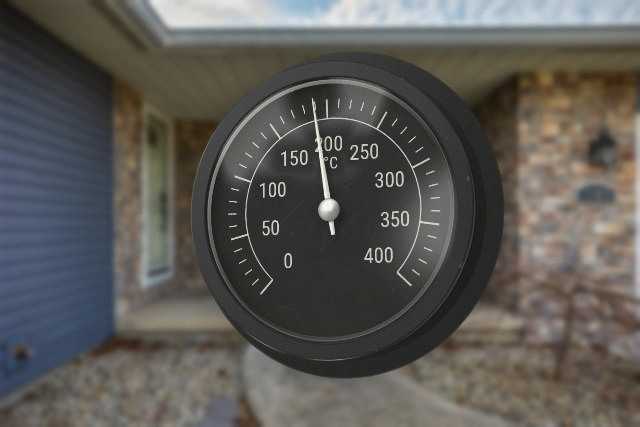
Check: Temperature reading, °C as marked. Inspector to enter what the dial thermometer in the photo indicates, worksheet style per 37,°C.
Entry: 190,°C
